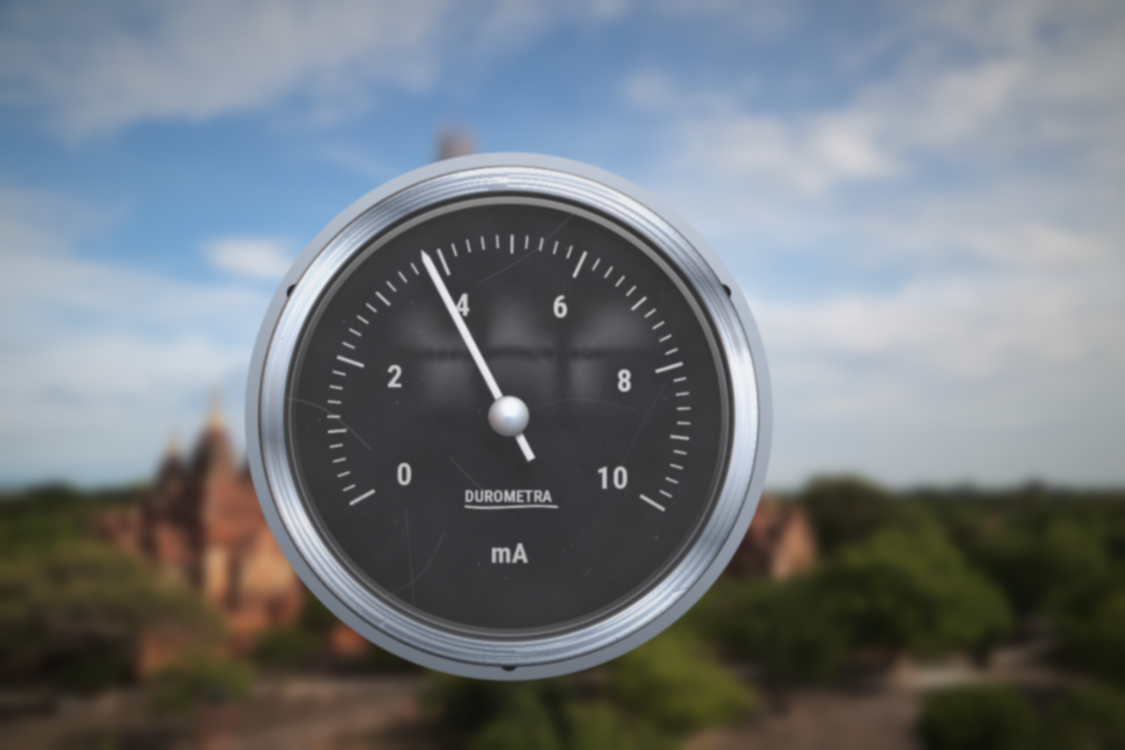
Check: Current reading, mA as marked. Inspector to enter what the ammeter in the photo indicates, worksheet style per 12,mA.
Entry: 3.8,mA
